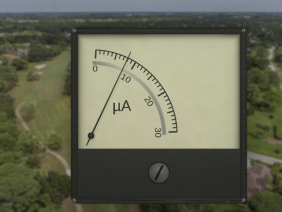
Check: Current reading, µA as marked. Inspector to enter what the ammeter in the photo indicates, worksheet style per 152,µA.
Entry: 8,µA
